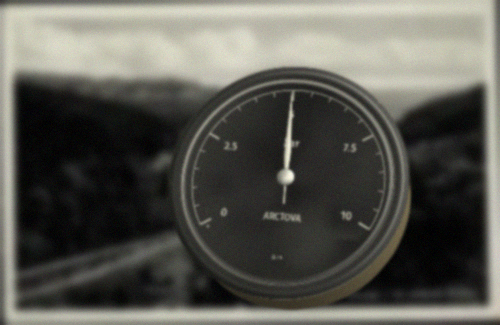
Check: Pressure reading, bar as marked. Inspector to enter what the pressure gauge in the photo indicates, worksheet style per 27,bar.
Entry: 5,bar
